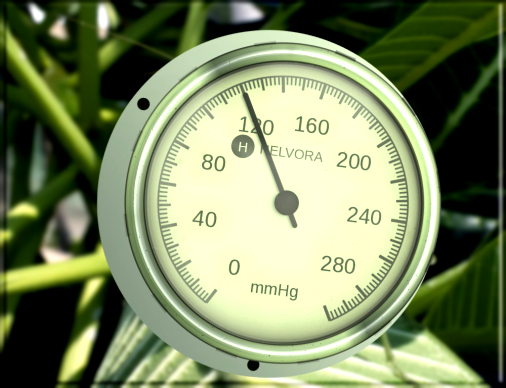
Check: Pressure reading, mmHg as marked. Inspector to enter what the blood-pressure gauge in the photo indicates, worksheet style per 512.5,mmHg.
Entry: 120,mmHg
